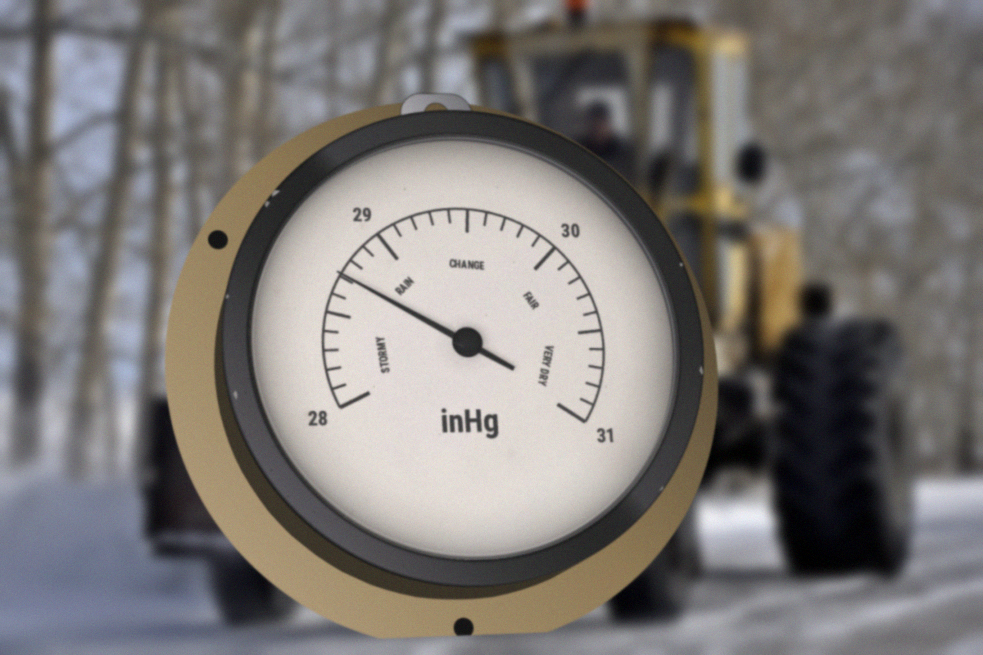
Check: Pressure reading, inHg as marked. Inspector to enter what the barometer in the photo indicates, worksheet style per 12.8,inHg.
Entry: 28.7,inHg
